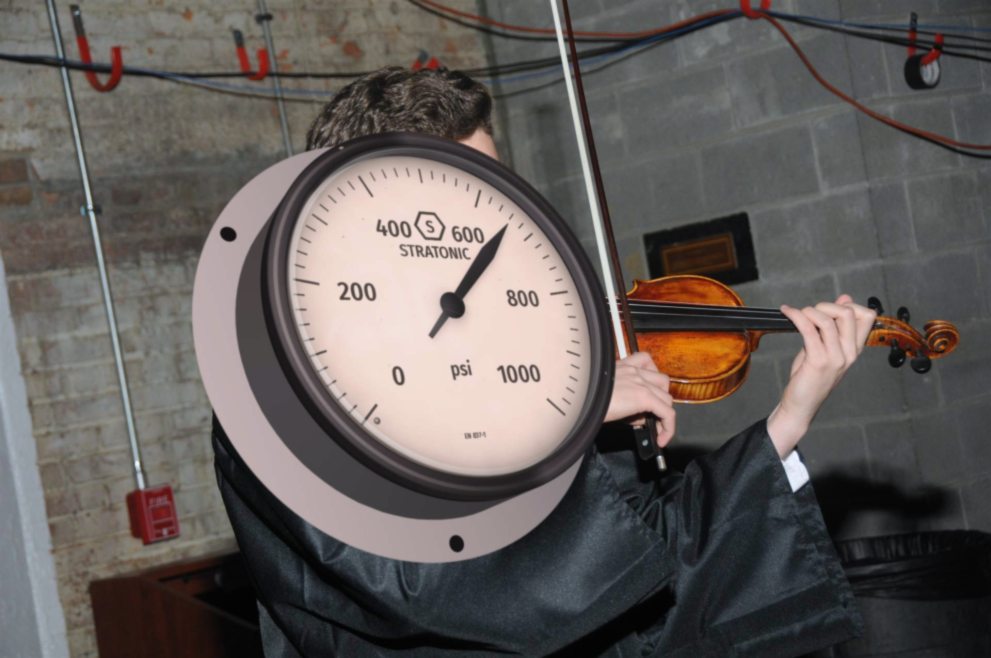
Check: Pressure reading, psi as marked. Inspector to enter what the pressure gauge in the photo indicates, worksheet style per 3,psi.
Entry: 660,psi
